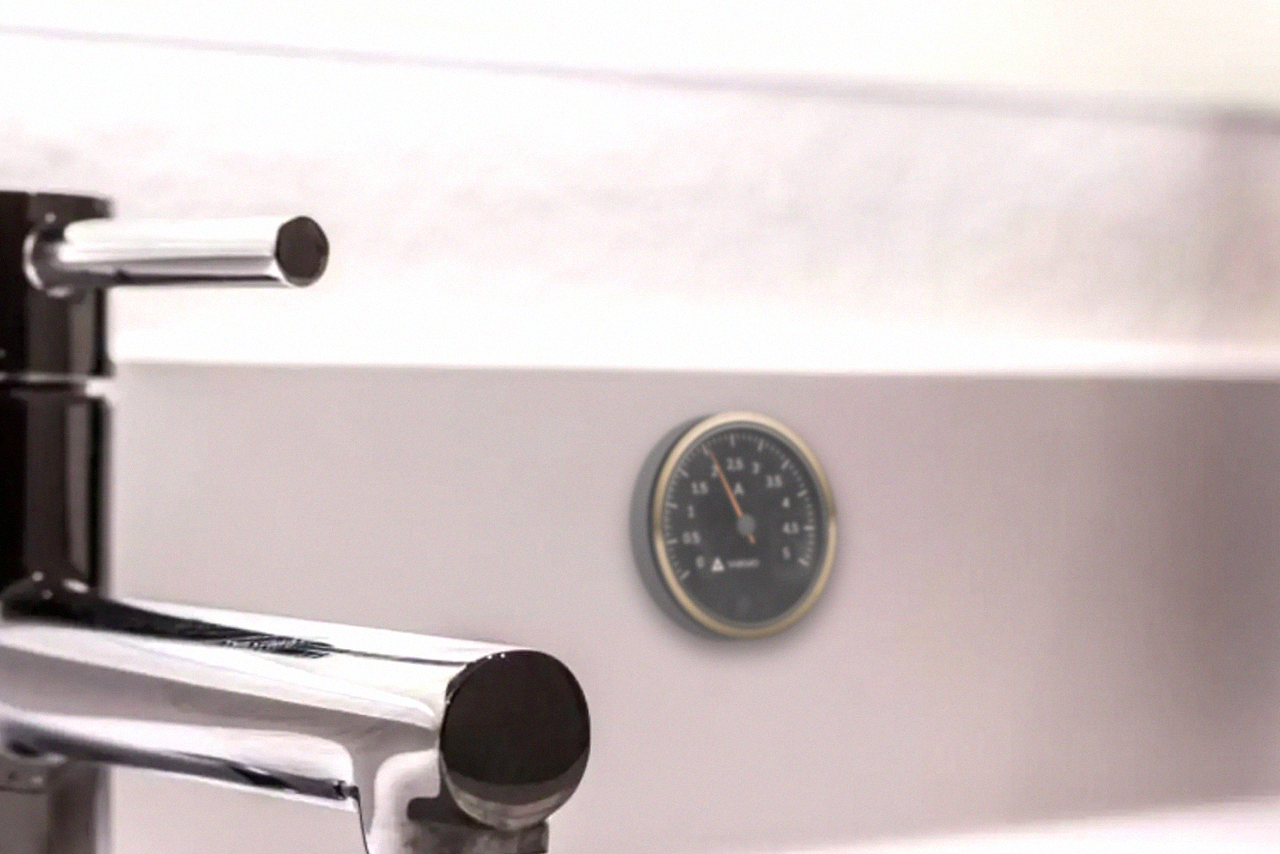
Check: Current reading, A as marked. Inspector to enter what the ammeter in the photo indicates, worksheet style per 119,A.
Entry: 2,A
